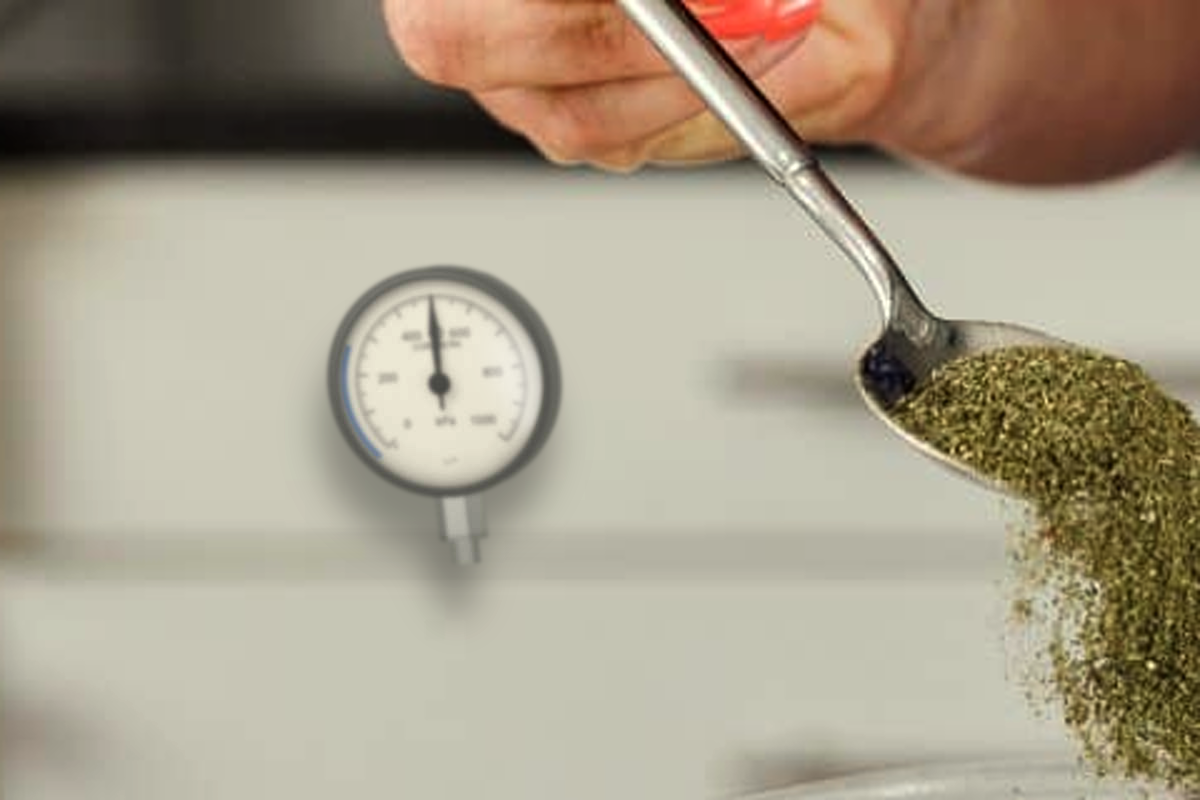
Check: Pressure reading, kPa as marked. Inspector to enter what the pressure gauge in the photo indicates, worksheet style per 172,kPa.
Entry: 500,kPa
